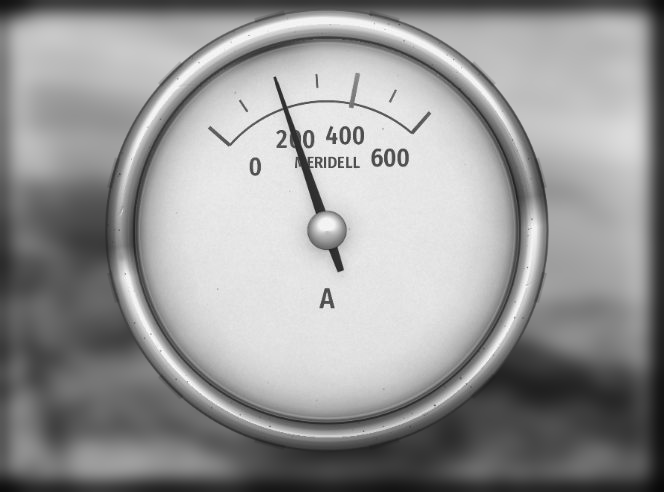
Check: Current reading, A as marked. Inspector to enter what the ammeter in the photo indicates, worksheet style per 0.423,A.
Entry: 200,A
